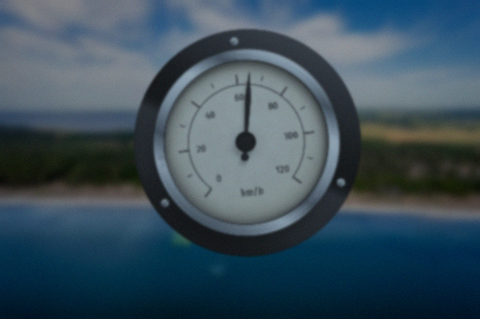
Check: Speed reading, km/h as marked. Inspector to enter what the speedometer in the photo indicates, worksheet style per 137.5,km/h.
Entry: 65,km/h
